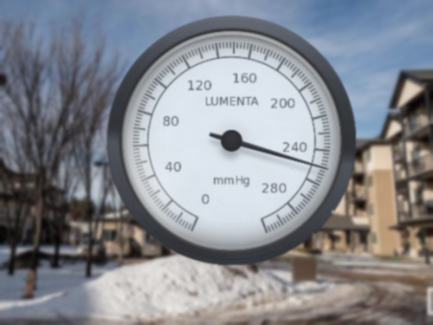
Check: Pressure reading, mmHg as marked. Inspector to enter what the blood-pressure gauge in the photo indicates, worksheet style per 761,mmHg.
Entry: 250,mmHg
